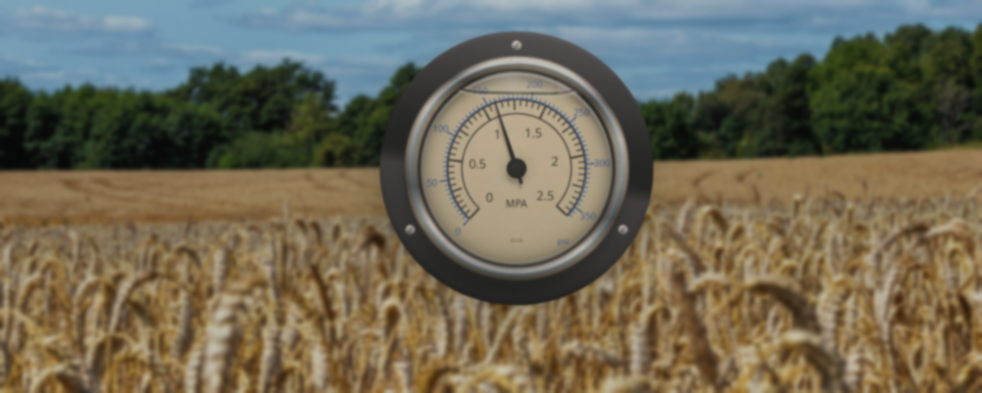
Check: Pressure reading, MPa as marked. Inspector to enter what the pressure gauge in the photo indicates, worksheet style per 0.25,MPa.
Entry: 1.1,MPa
